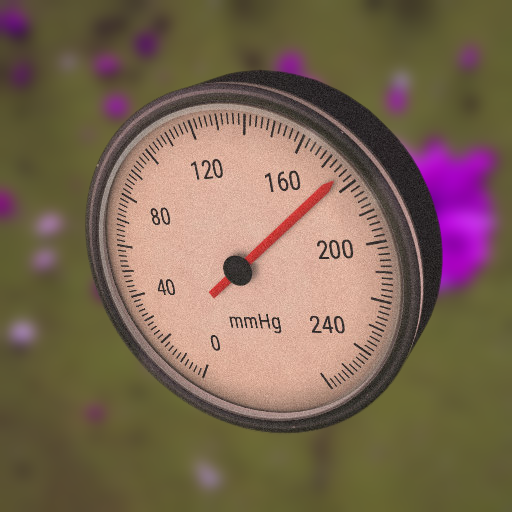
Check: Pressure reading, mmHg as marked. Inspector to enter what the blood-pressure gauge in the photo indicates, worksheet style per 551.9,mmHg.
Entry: 176,mmHg
